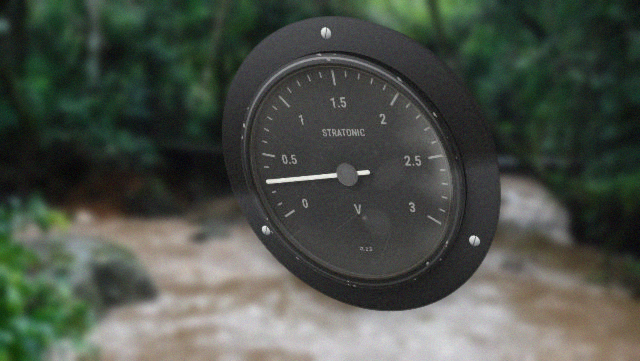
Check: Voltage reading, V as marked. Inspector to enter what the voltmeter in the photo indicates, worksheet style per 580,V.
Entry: 0.3,V
